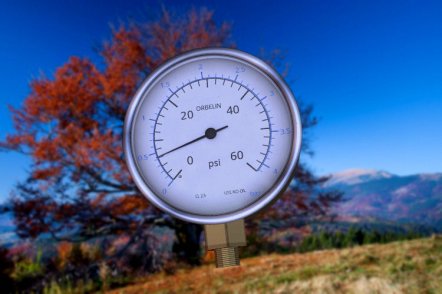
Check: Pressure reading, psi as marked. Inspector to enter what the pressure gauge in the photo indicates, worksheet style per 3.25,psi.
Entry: 6,psi
